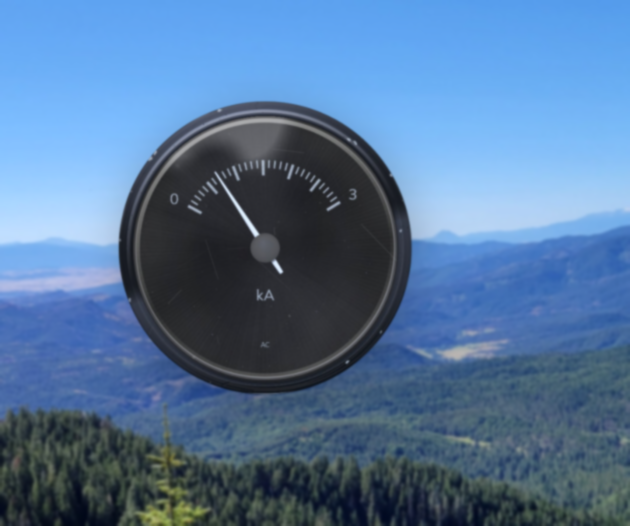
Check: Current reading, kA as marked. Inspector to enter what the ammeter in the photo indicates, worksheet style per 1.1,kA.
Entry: 0.7,kA
